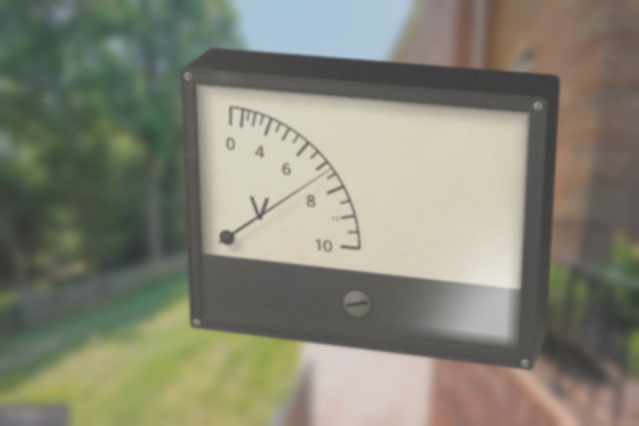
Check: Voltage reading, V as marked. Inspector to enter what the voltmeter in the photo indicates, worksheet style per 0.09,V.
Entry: 7.25,V
